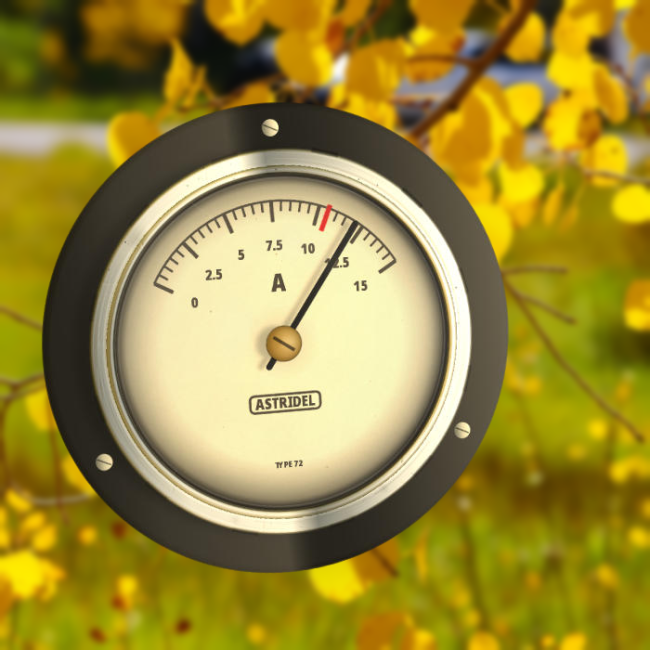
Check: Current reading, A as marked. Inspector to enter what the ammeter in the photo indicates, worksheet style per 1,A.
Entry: 12,A
